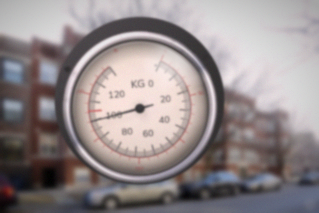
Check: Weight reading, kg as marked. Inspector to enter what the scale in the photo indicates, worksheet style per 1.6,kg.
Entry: 100,kg
